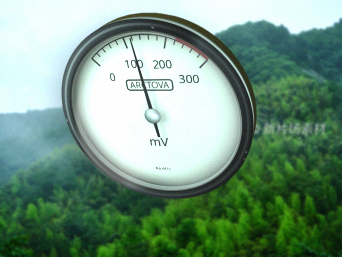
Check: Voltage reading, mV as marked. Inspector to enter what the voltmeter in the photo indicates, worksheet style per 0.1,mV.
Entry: 120,mV
